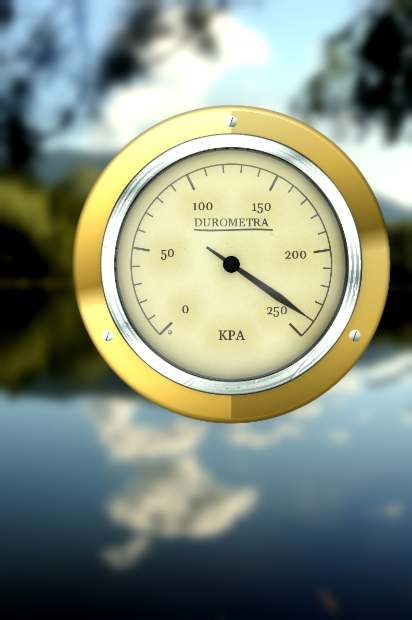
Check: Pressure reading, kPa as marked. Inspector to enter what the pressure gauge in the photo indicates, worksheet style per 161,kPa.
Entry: 240,kPa
